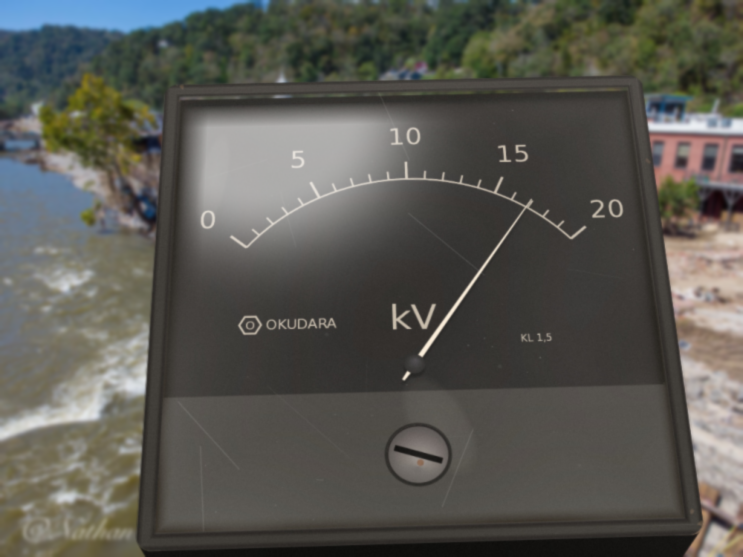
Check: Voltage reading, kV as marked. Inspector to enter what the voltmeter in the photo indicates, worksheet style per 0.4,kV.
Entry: 17,kV
